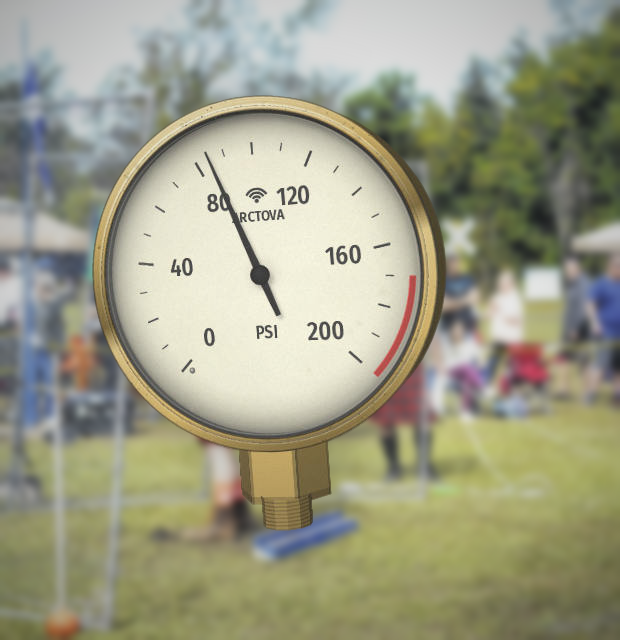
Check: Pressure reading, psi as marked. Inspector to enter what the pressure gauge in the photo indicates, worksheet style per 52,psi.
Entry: 85,psi
